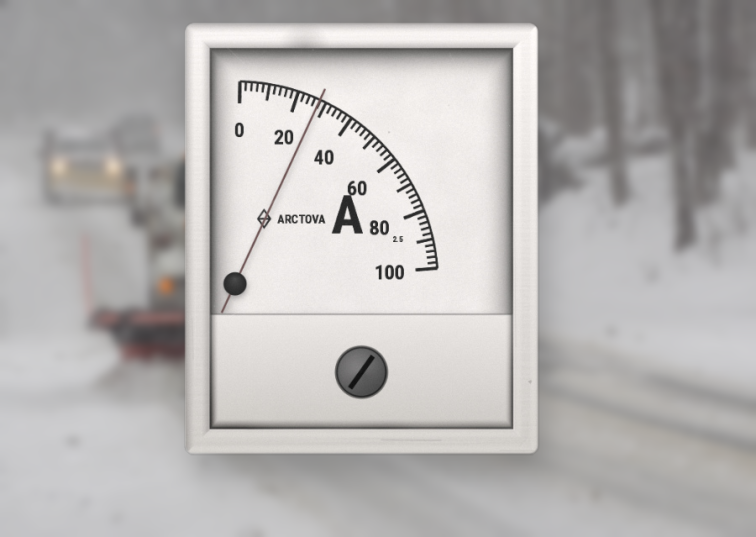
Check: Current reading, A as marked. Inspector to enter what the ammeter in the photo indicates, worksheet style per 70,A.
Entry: 28,A
